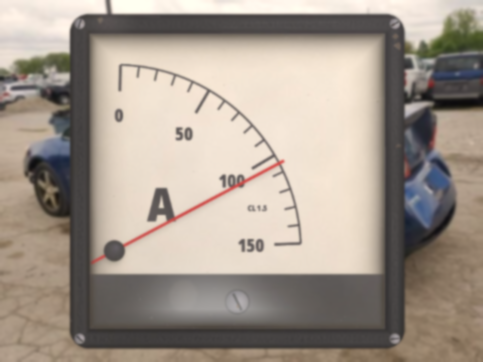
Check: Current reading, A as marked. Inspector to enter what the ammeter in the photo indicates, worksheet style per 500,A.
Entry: 105,A
